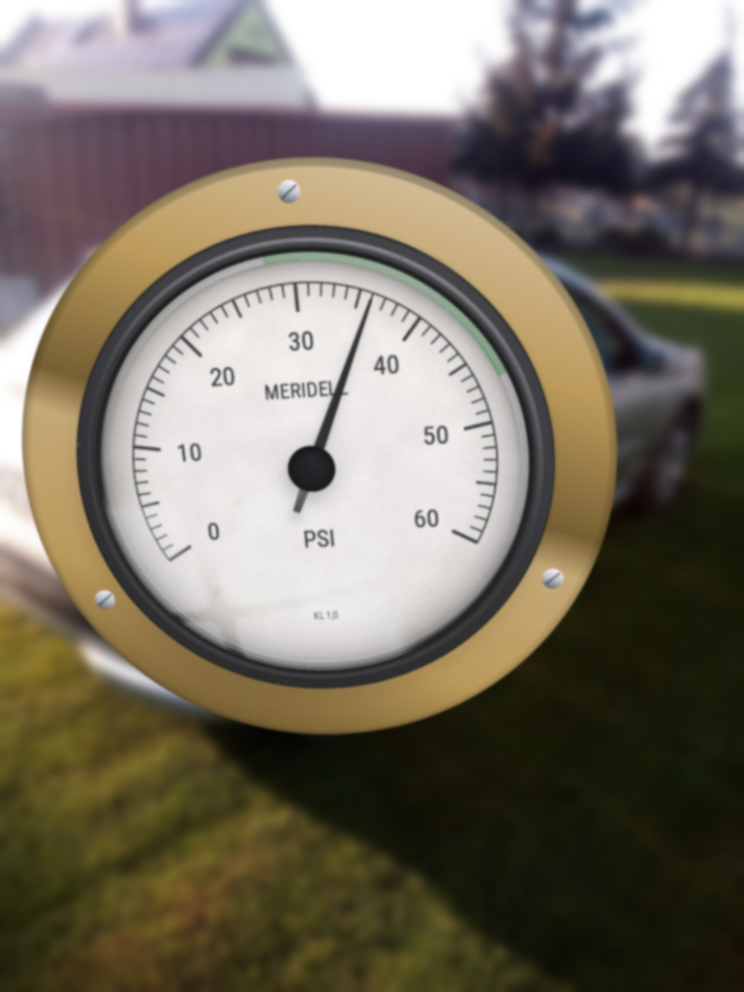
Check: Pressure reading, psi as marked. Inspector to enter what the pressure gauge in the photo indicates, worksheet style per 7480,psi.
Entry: 36,psi
